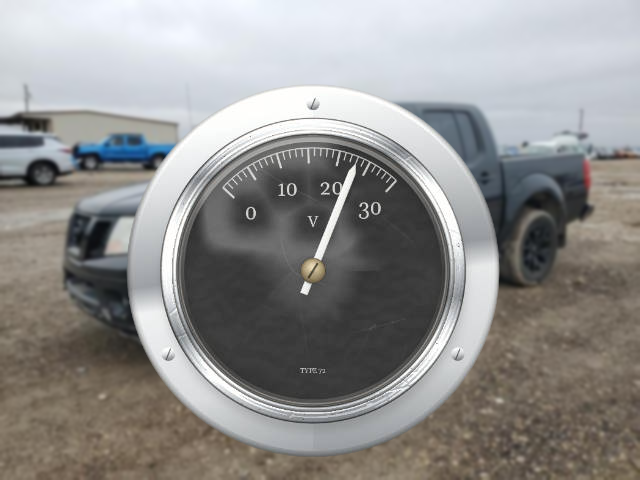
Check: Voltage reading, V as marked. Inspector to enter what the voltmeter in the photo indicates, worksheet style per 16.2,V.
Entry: 23,V
